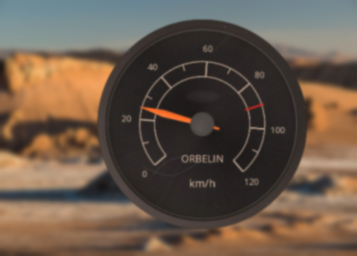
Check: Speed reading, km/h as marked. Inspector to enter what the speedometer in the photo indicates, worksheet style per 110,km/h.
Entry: 25,km/h
